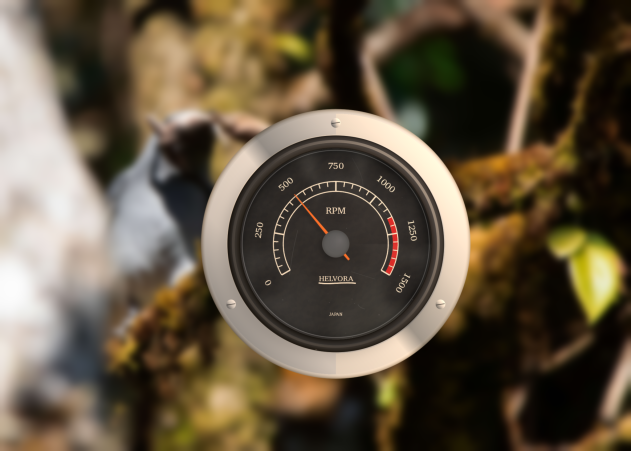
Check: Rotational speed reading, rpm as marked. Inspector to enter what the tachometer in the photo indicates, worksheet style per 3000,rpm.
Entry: 500,rpm
